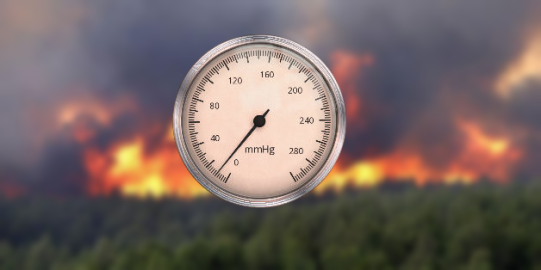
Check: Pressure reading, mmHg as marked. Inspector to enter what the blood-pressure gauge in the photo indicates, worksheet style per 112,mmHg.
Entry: 10,mmHg
